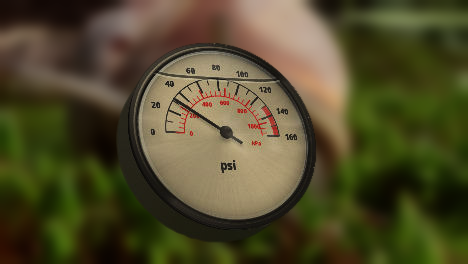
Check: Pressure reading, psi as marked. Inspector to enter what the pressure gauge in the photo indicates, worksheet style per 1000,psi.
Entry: 30,psi
